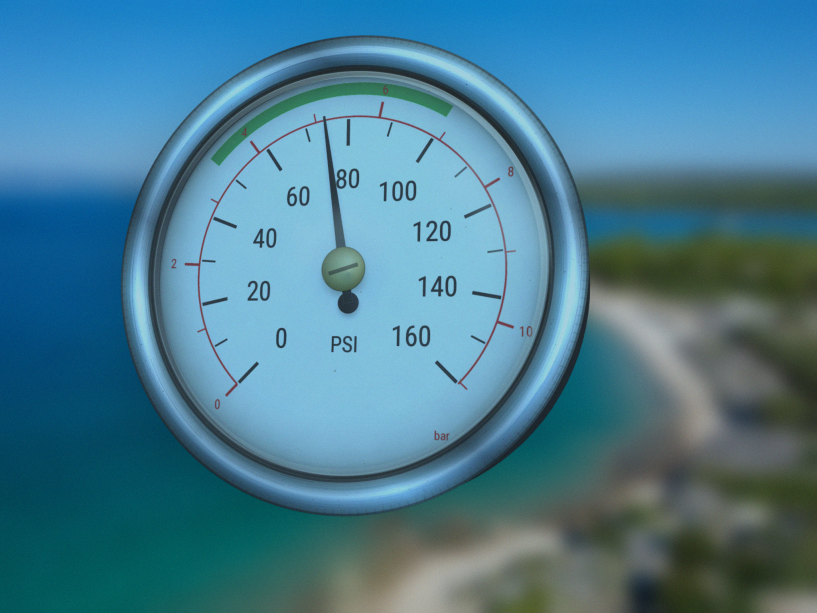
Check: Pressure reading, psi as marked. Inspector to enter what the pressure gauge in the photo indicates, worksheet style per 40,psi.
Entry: 75,psi
